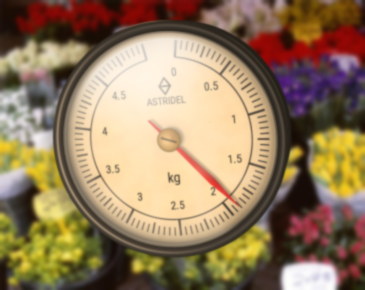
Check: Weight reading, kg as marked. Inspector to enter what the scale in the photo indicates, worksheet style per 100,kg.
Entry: 1.9,kg
